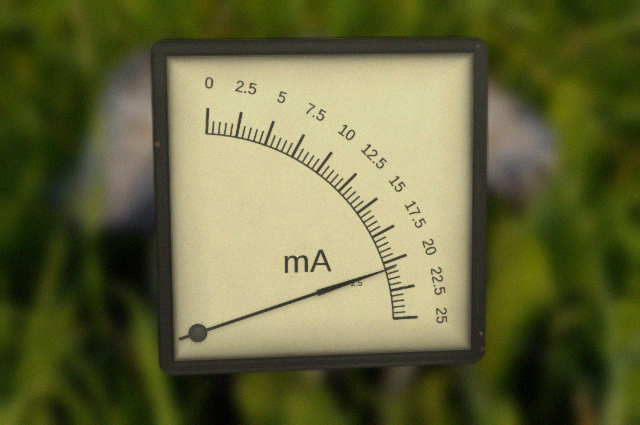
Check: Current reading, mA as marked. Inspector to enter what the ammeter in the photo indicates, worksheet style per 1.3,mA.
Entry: 20.5,mA
